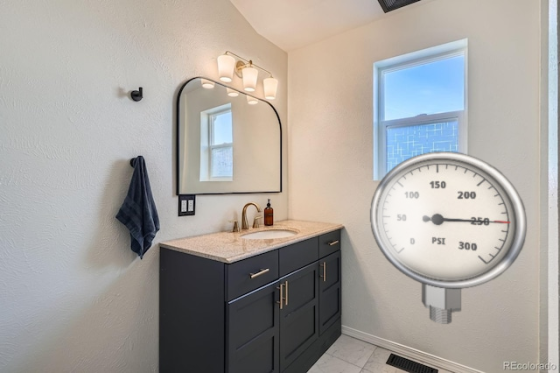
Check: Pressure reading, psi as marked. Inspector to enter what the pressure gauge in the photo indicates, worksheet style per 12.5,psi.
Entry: 250,psi
